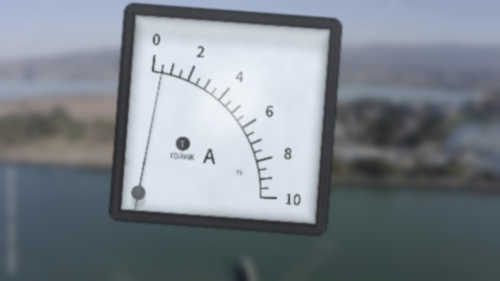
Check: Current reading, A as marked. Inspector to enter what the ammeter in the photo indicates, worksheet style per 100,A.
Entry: 0.5,A
